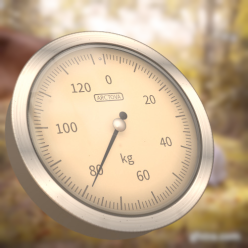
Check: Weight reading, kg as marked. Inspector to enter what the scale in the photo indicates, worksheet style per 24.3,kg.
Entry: 79,kg
